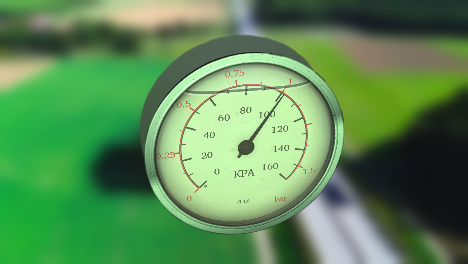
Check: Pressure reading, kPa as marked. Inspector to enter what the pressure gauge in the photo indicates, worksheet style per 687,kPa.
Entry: 100,kPa
